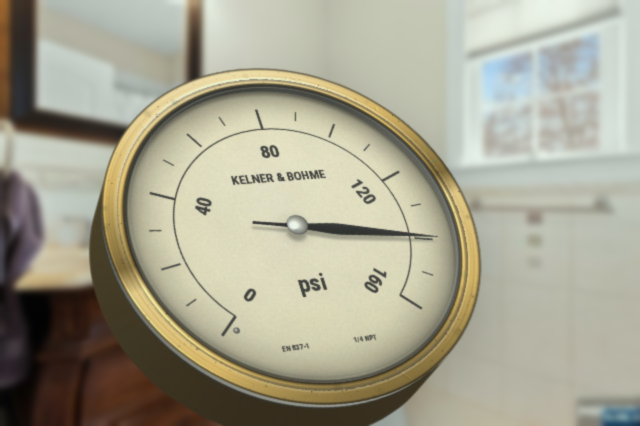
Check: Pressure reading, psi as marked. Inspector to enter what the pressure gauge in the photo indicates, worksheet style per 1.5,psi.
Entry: 140,psi
